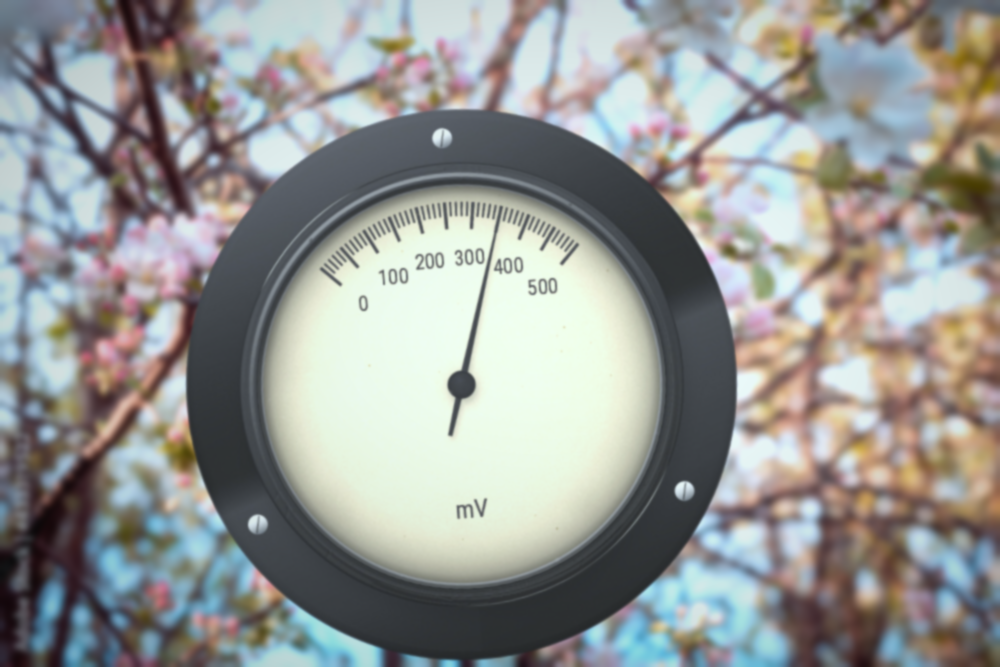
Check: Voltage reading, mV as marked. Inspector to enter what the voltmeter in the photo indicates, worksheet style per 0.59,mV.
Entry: 350,mV
